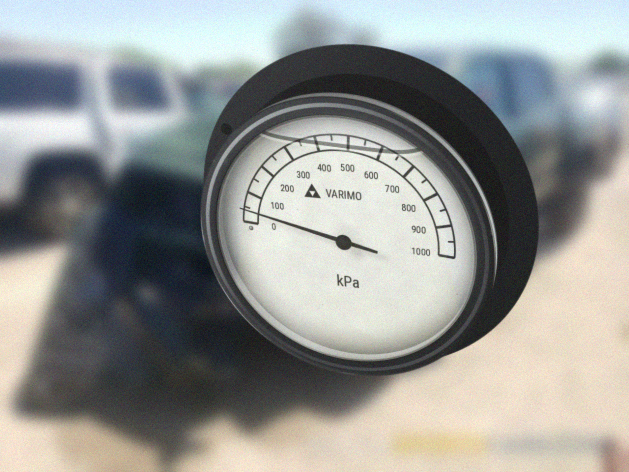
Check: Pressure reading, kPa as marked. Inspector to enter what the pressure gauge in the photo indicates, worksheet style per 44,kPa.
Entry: 50,kPa
